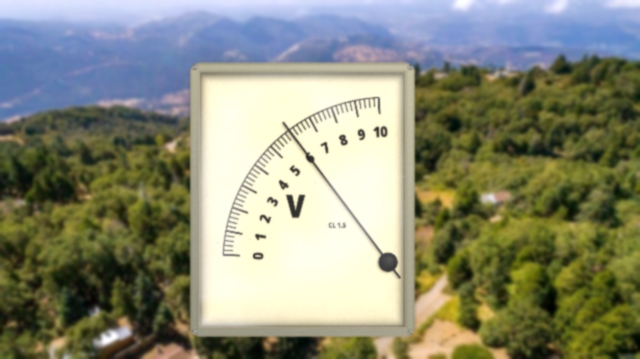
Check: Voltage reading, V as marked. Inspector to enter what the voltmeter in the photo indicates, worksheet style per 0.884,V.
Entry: 6,V
